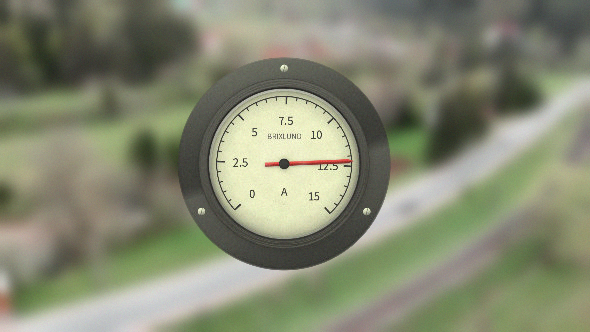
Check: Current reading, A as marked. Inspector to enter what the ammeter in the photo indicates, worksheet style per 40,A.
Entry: 12.25,A
